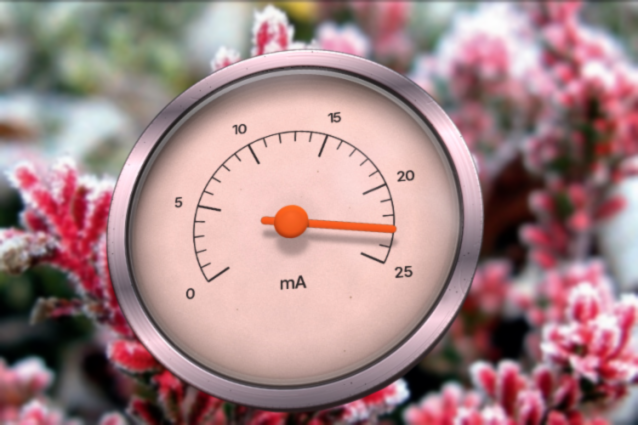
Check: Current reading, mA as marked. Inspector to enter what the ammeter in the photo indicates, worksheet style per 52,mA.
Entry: 23,mA
